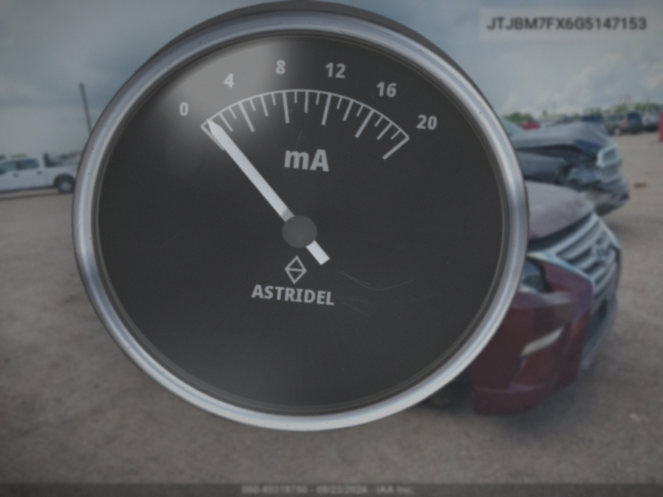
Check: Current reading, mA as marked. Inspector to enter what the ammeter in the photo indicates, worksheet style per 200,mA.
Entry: 1,mA
